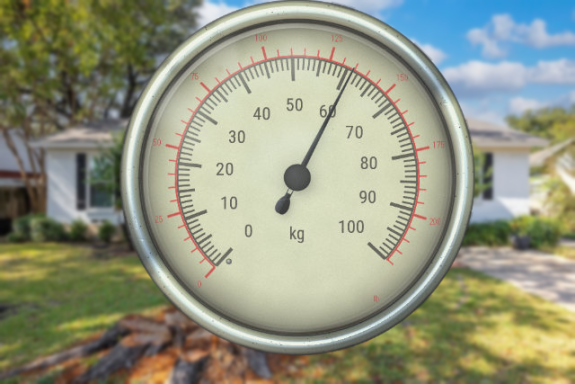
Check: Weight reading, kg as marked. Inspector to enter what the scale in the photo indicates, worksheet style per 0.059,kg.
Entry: 61,kg
